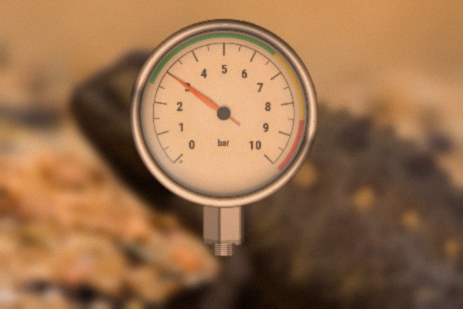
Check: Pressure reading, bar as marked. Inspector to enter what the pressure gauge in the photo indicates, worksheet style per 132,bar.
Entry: 3,bar
